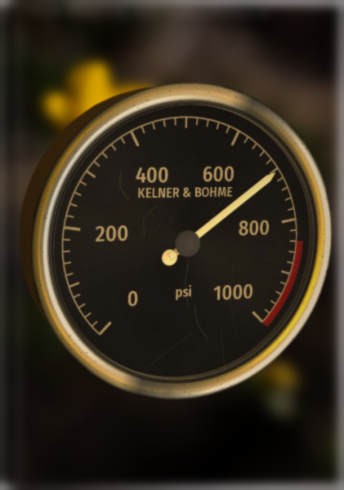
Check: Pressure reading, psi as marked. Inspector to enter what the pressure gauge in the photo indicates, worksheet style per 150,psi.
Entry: 700,psi
